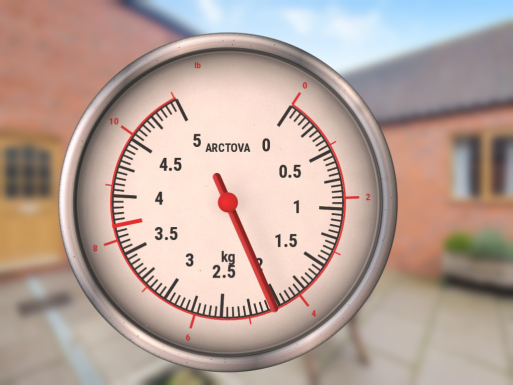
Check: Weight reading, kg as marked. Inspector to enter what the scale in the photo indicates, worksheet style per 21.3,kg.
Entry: 2.05,kg
